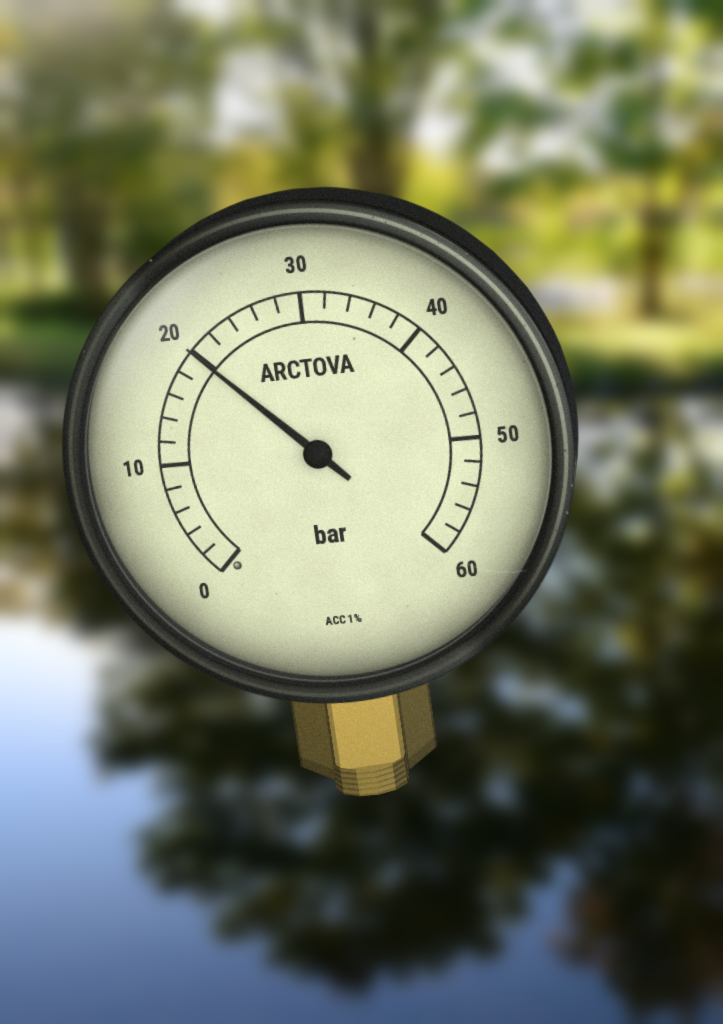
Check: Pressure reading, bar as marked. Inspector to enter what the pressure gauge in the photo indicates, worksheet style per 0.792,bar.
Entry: 20,bar
